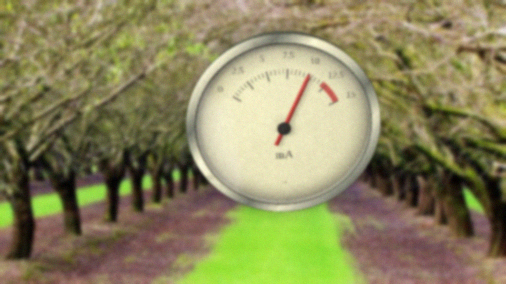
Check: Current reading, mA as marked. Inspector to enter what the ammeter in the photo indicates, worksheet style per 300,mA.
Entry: 10,mA
